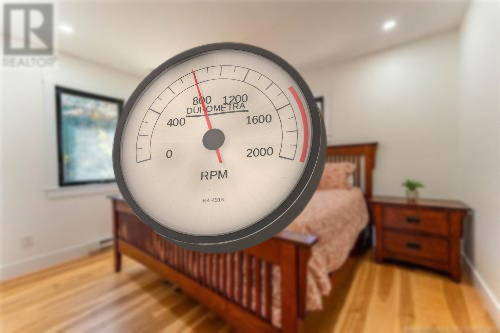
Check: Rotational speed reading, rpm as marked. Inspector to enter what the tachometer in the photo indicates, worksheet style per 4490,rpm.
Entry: 800,rpm
